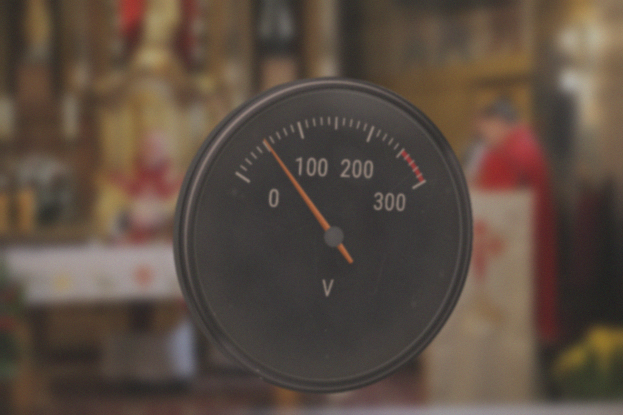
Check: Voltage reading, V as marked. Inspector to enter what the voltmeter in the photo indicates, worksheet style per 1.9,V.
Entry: 50,V
